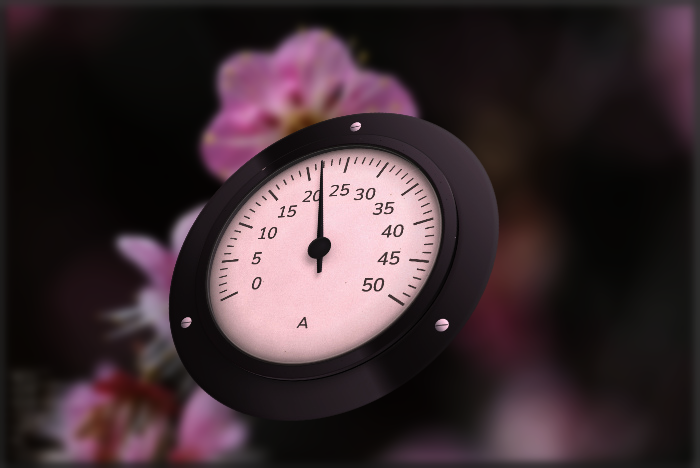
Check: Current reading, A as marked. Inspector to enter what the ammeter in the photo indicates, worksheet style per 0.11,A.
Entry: 22,A
